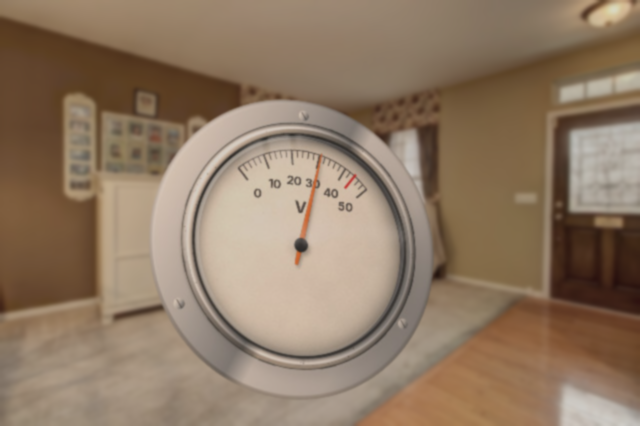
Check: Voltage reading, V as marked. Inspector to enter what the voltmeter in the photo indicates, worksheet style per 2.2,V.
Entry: 30,V
